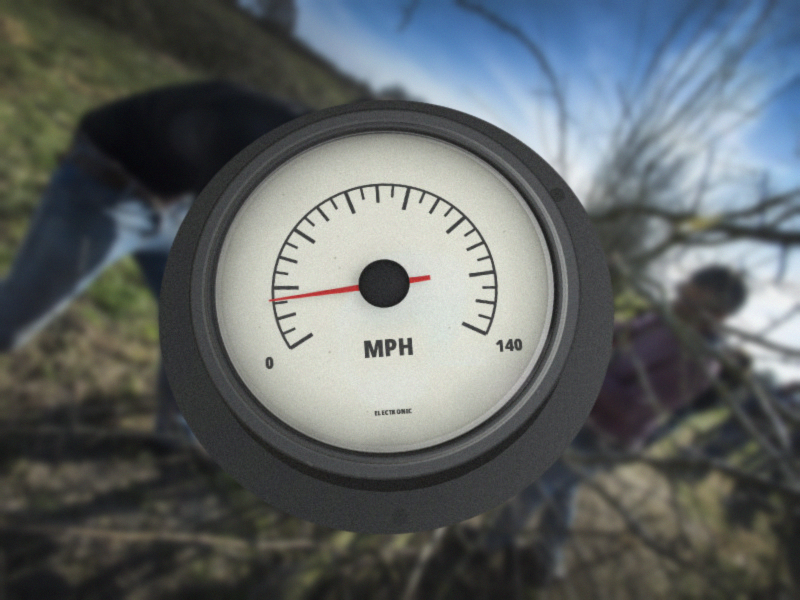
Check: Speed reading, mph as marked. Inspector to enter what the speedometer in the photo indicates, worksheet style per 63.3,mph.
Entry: 15,mph
